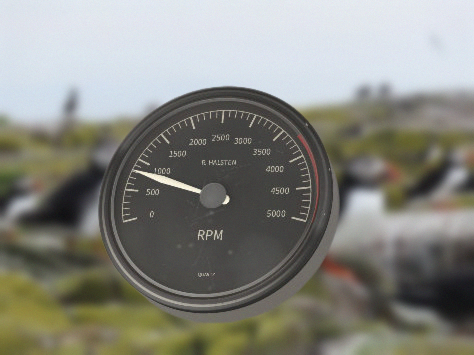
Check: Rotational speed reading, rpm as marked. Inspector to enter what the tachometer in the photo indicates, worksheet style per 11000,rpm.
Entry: 800,rpm
